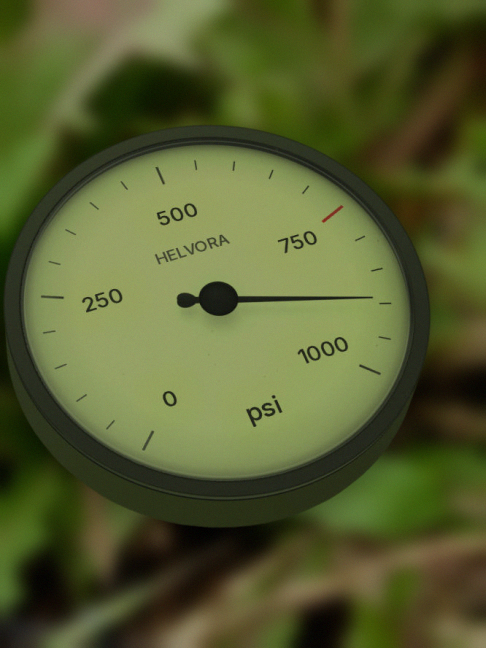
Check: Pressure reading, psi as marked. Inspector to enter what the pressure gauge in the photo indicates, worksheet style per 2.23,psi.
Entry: 900,psi
